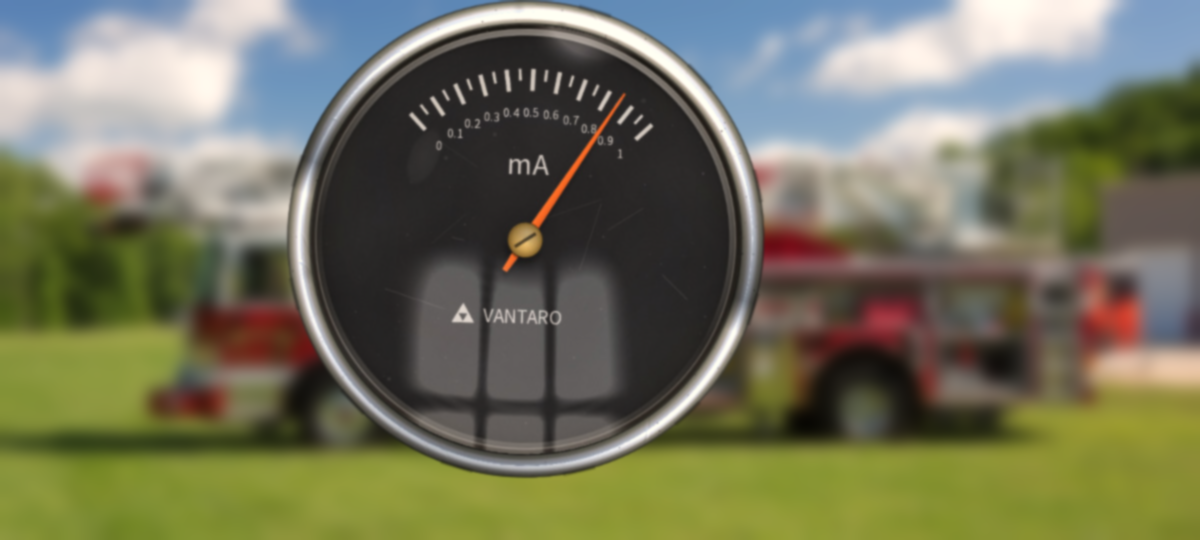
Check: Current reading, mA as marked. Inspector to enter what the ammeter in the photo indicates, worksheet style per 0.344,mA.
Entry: 0.85,mA
